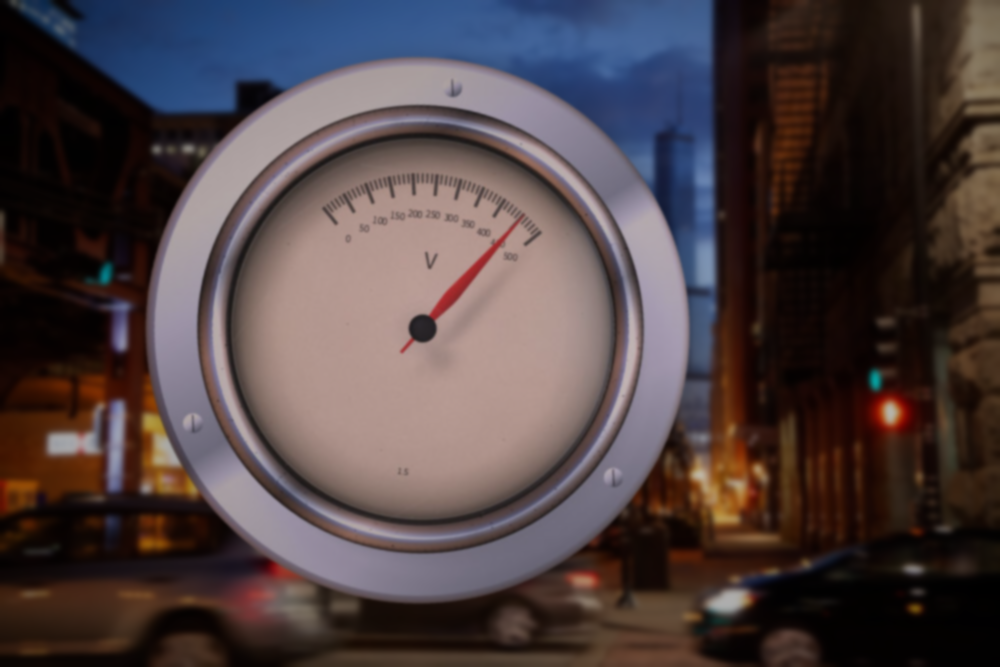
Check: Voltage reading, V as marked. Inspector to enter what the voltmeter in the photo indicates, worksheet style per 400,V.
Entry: 450,V
